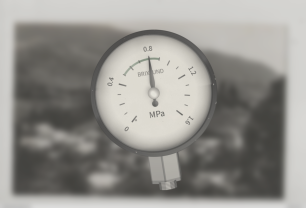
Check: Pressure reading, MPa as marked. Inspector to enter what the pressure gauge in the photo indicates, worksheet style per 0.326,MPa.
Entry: 0.8,MPa
